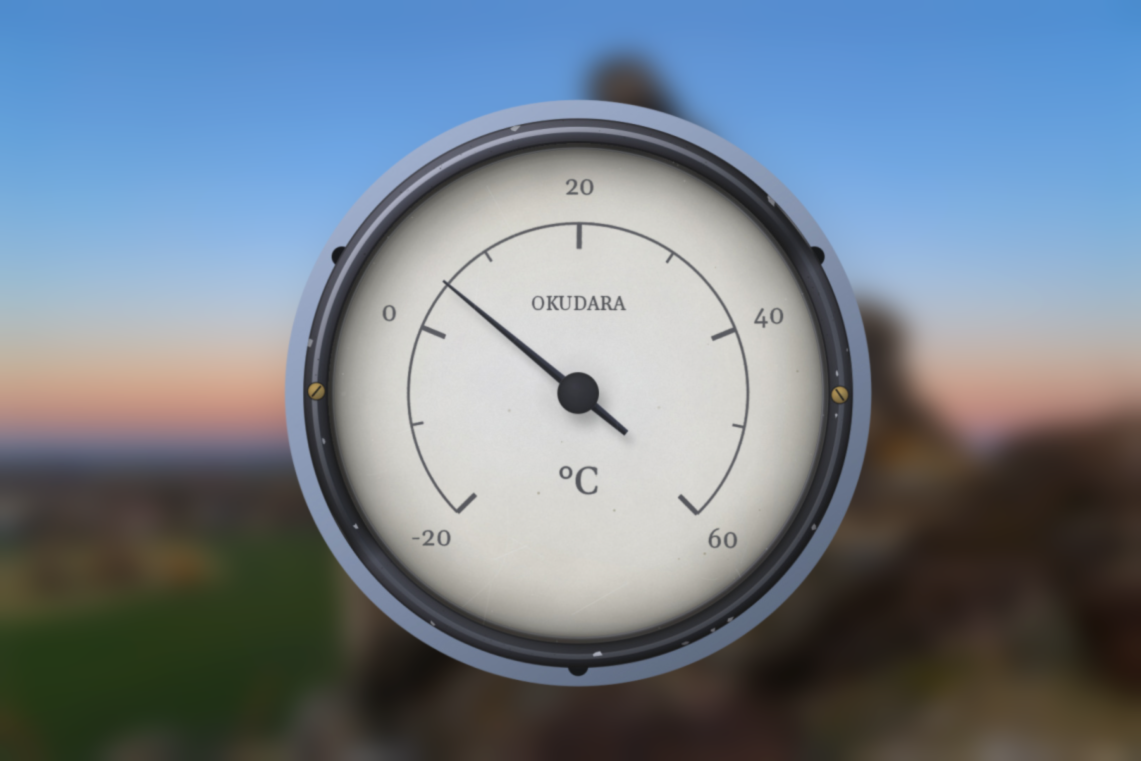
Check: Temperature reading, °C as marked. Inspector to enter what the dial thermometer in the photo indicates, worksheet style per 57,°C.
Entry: 5,°C
